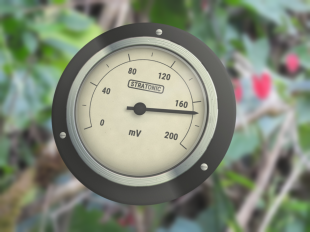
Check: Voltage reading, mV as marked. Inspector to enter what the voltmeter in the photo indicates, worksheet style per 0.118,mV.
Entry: 170,mV
